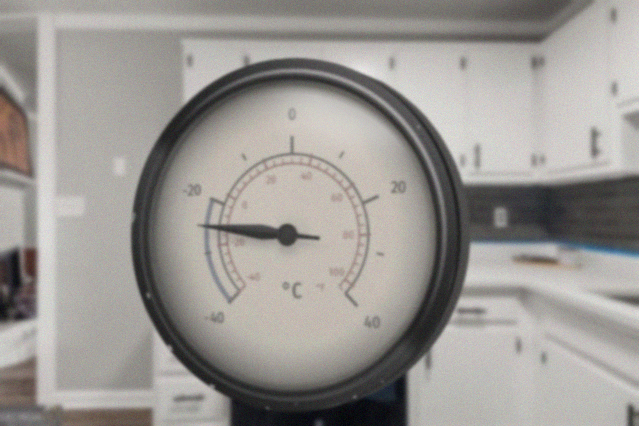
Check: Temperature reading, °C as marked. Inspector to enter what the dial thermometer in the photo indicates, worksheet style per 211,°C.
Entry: -25,°C
